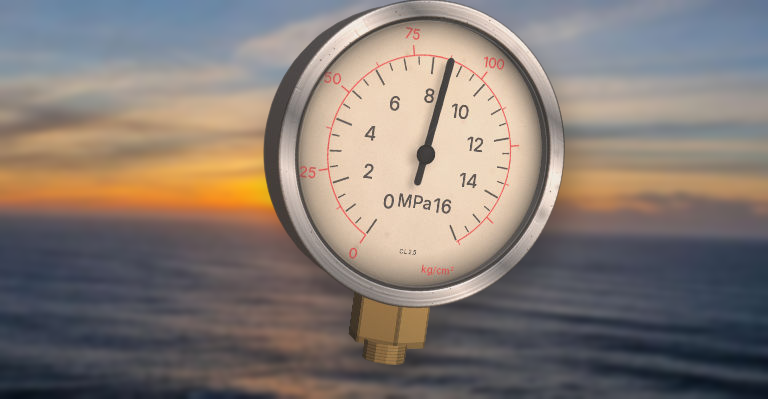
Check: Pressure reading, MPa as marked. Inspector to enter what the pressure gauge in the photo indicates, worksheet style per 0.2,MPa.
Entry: 8.5,MPa
